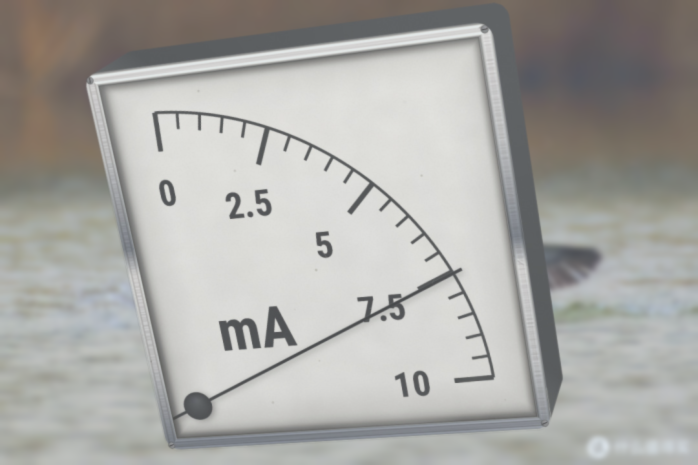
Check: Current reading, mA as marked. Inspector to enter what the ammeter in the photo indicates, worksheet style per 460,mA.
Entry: 7.5,mA
